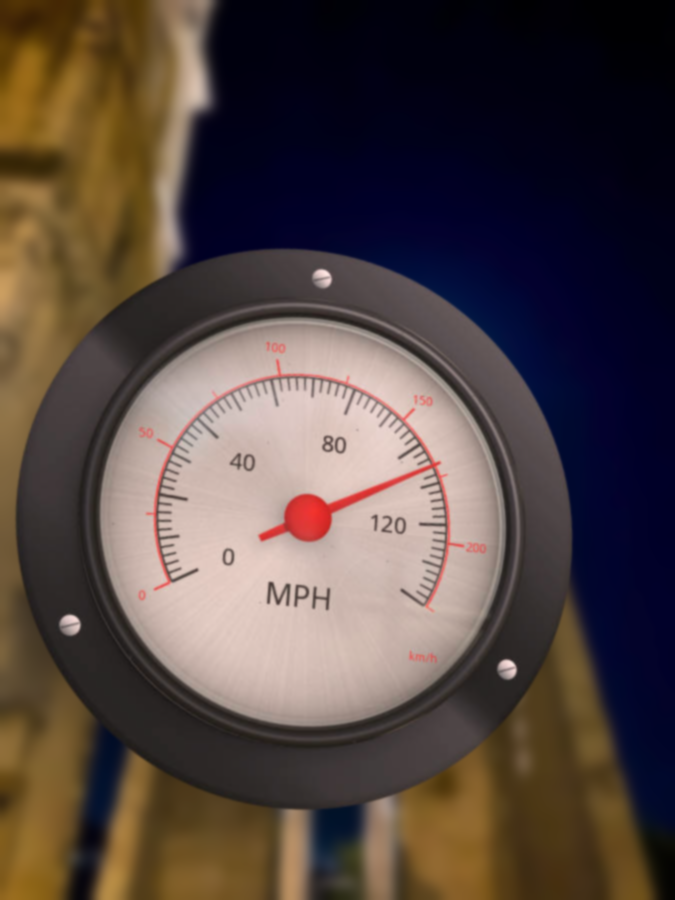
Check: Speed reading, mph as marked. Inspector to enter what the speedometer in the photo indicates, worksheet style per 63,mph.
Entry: 106,mph
